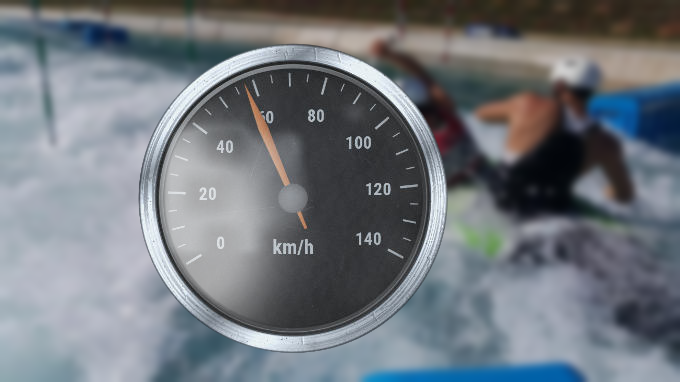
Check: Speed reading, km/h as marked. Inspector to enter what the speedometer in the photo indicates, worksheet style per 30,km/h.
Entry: 57.5,km/h
